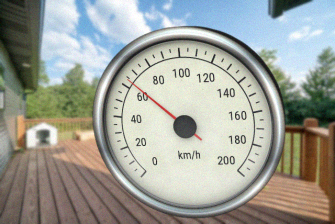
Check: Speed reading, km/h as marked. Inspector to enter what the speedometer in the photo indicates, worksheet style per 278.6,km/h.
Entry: 65,km/h
